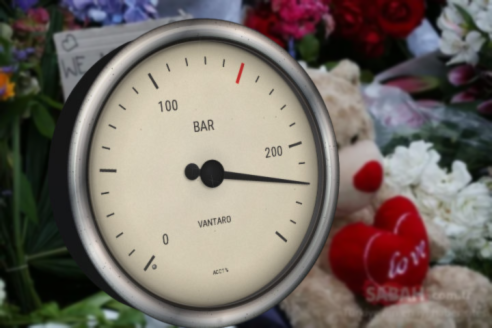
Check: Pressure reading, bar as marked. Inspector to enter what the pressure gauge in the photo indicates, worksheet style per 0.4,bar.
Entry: 220,bar
